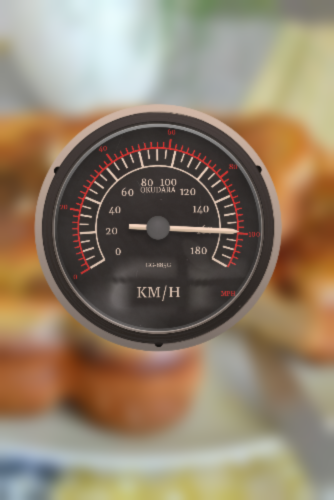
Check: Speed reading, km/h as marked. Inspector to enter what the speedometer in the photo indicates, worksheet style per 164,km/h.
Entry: 160,km/h
